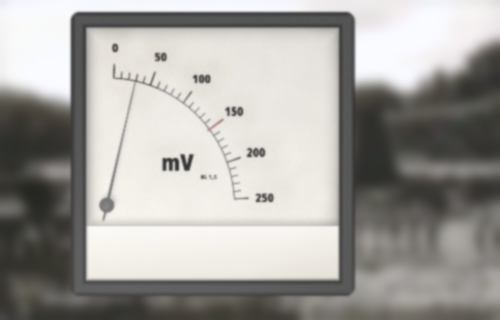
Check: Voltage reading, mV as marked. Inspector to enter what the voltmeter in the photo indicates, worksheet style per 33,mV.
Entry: 30,mV
